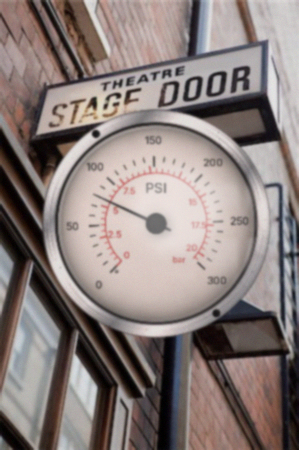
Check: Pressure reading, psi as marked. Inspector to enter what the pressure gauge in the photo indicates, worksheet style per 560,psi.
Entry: 80,psi
